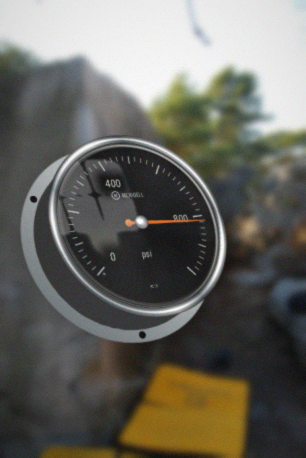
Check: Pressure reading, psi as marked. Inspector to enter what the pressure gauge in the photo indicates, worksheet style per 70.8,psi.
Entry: 820,psi
